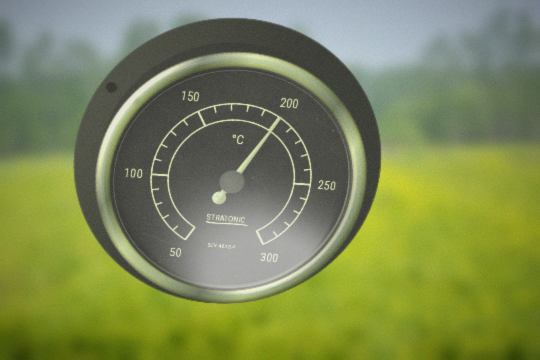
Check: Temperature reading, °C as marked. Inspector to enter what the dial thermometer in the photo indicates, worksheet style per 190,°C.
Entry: 200,°C
